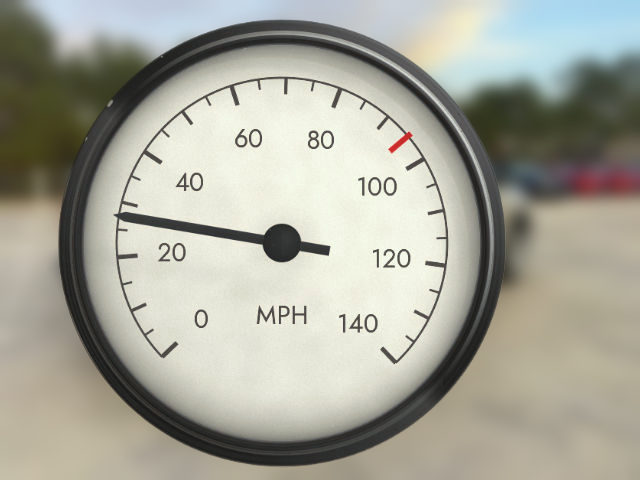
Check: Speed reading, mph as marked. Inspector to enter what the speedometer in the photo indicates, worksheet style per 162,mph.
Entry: 27.5,mph
